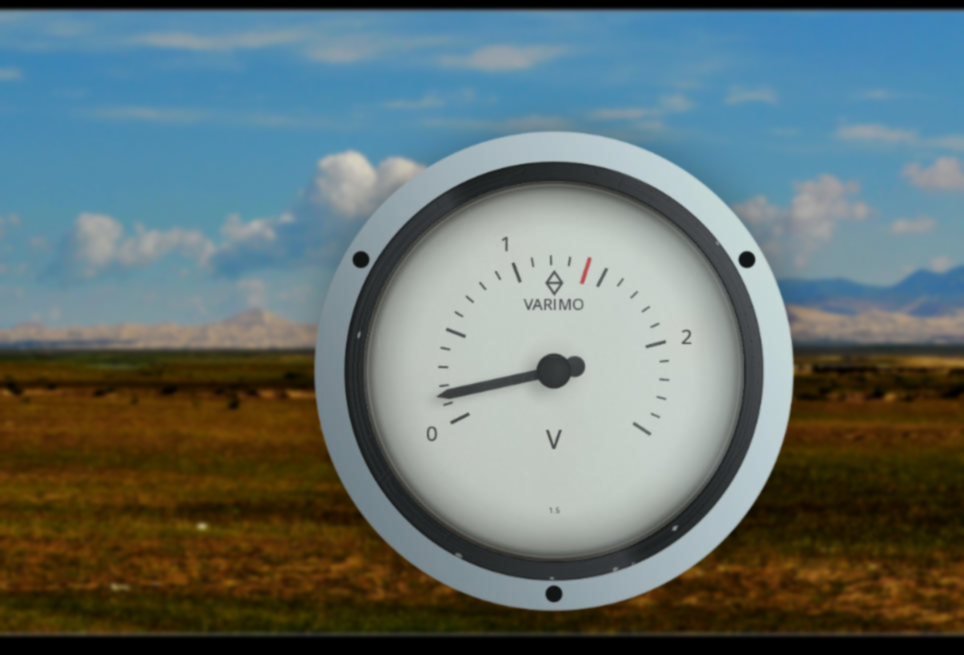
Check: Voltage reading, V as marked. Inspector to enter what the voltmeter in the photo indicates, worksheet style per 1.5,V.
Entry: 0.15,V
